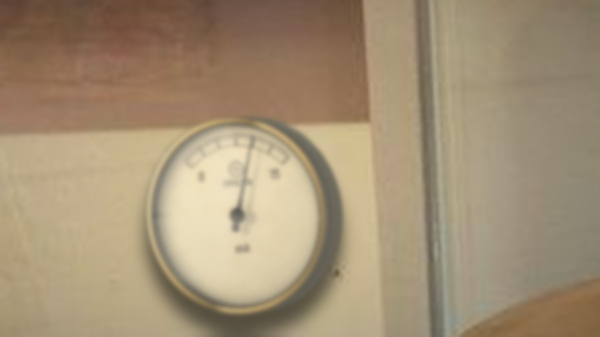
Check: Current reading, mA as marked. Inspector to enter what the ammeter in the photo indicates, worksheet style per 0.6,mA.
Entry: 10,mA
